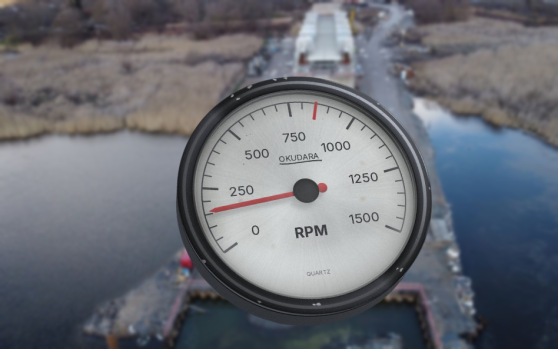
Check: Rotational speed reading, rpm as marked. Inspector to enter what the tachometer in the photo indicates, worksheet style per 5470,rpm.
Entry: 150,rpm
